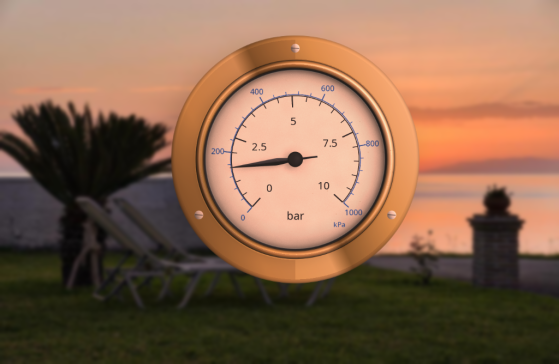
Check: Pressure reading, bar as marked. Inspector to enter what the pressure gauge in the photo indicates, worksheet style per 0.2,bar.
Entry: 1.5,bar
